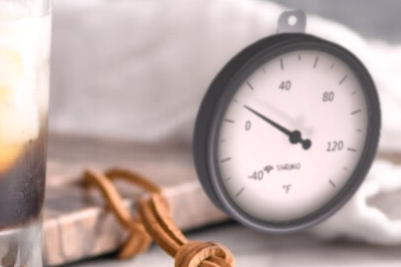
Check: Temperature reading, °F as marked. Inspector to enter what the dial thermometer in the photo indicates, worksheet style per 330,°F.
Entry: 10,°F
